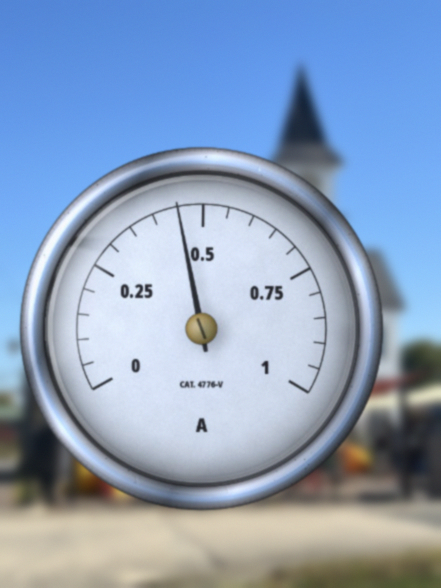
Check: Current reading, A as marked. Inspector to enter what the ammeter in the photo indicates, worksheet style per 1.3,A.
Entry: 0.45,A
